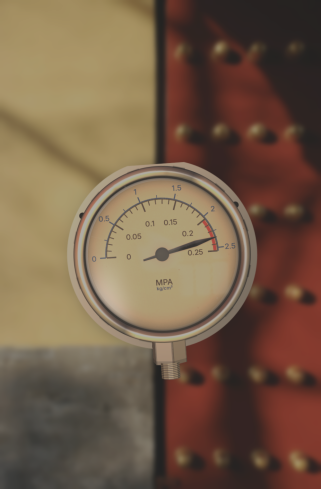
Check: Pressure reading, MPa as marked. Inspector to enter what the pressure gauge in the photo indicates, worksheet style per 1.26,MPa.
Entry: 0.23,MPa
